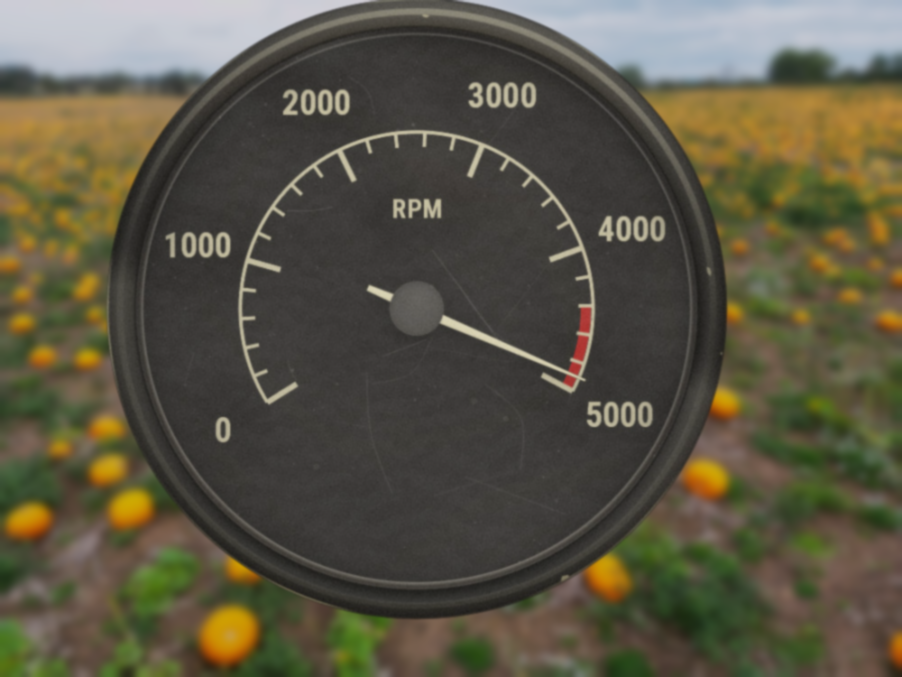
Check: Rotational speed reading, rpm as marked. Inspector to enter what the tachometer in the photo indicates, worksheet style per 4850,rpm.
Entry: 4900,rpm
